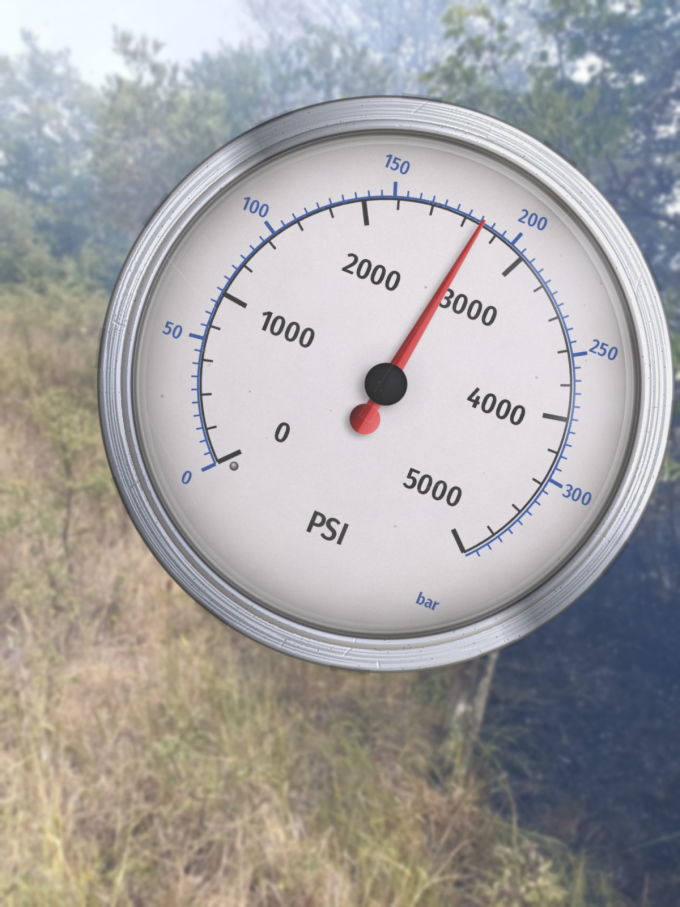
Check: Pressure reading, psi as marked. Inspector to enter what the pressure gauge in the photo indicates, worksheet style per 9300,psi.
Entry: 2700,psi
